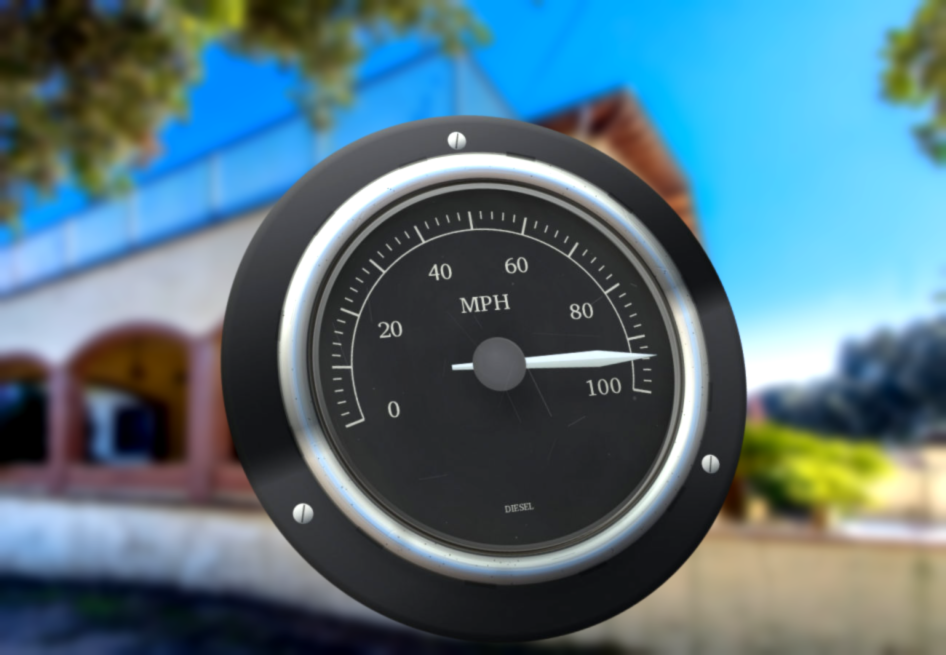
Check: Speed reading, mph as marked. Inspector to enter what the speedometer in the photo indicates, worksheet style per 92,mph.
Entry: 94,mph
